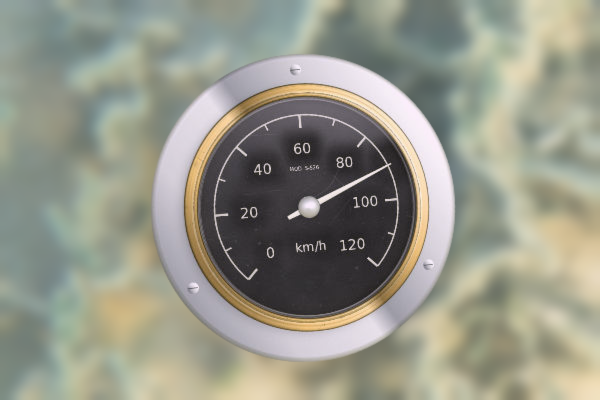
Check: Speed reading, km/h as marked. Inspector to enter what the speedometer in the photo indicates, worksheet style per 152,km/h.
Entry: 90,km/h
